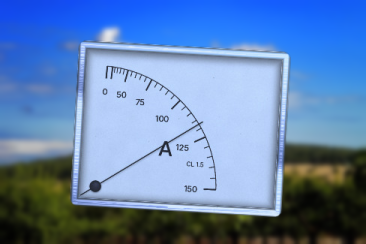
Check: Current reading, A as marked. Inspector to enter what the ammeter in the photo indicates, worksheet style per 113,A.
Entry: 117.5,A
